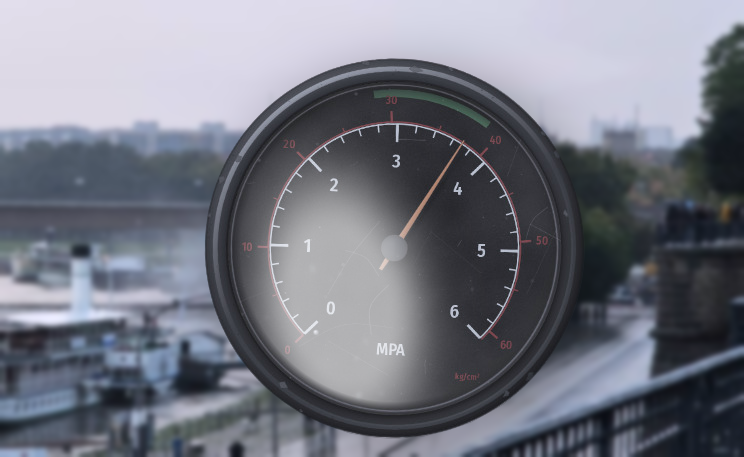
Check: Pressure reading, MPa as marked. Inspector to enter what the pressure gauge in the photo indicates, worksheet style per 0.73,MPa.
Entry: 3.7,MPa
